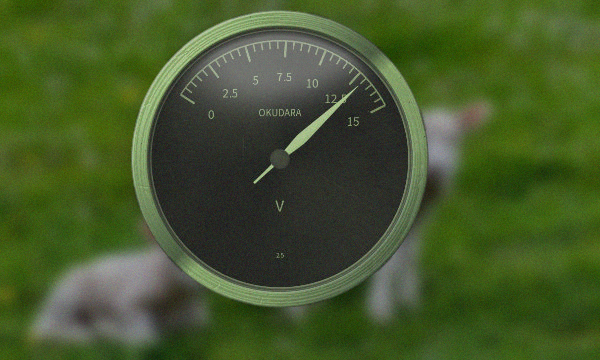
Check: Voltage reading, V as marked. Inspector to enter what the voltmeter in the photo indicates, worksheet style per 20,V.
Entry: 13,V
